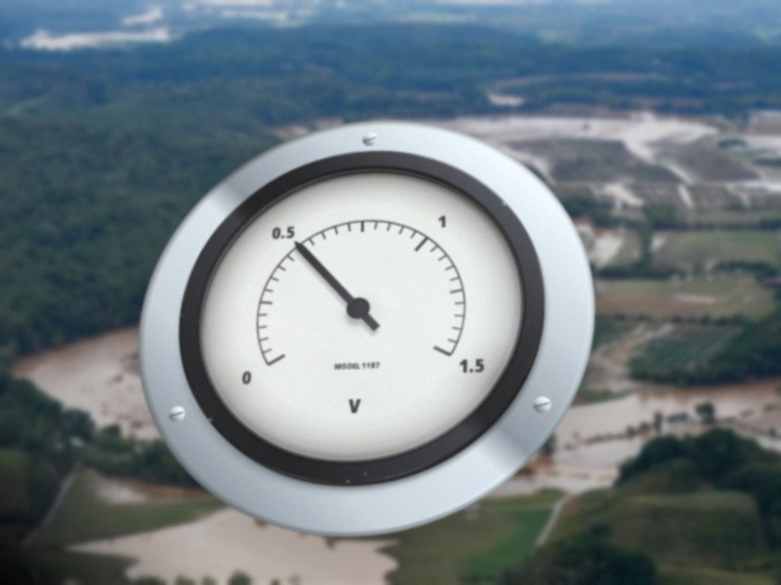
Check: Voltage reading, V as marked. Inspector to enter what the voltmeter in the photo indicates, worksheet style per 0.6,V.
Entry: 0.5,V
